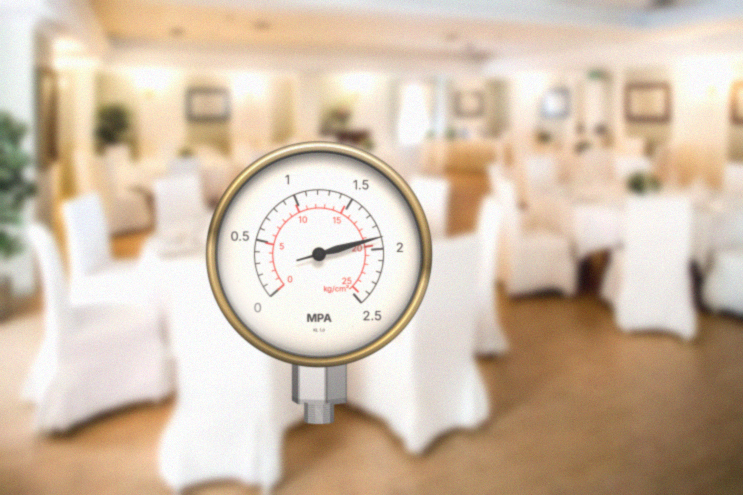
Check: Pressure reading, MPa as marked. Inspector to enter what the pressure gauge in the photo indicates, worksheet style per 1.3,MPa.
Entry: 1.9,MPa
